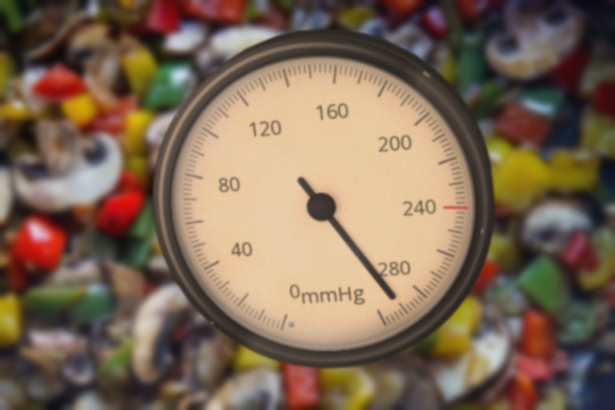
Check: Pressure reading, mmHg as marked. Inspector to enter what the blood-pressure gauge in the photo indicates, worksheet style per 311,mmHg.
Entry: 290,mmHg
